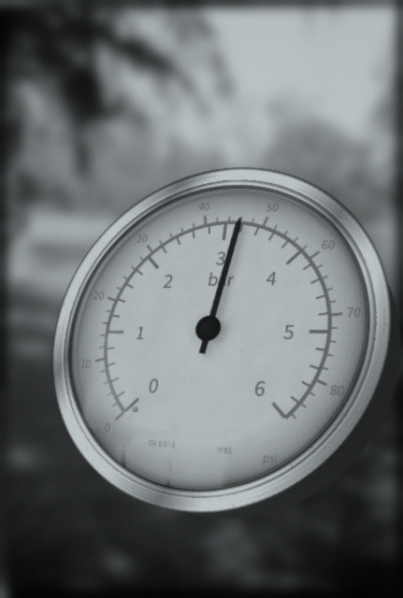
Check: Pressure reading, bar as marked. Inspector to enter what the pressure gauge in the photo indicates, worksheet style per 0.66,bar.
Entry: 3.2,bar
